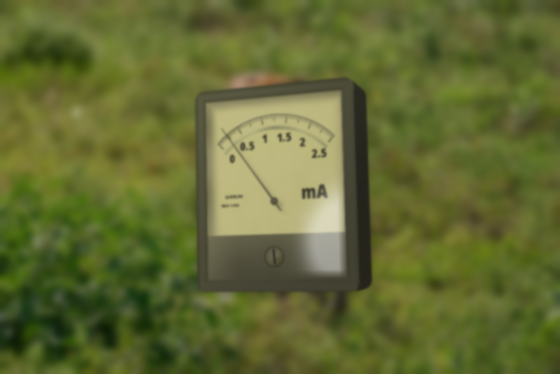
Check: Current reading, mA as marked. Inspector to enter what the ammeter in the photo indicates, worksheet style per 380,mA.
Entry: 0.25,mA
